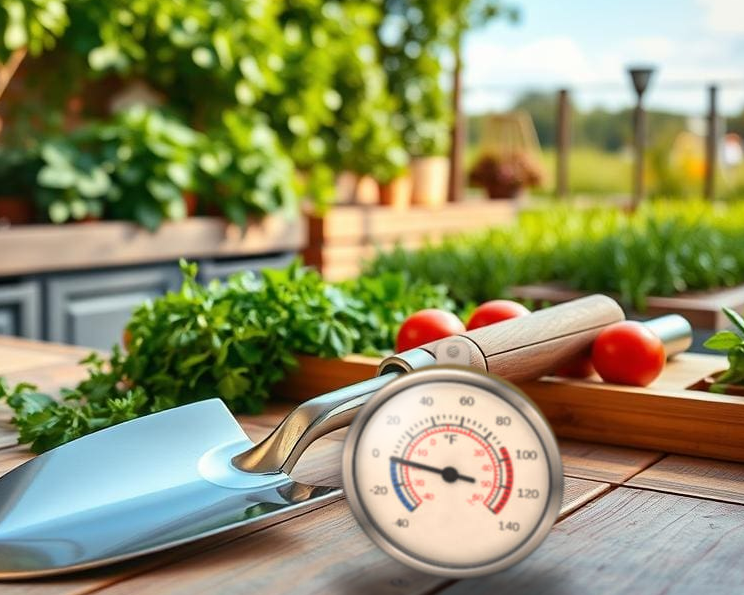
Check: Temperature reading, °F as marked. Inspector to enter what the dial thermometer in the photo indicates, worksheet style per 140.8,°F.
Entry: 0,°F
